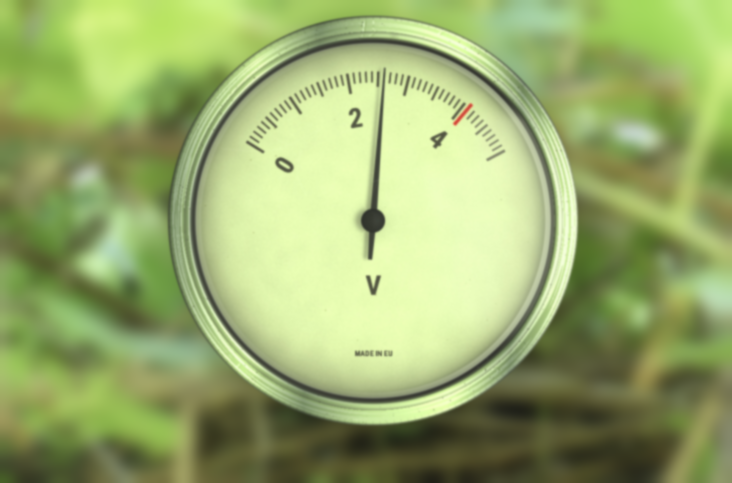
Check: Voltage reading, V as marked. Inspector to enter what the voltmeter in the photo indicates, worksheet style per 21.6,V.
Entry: 2.6,V
